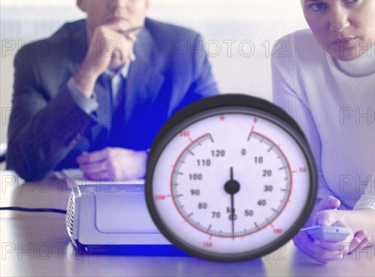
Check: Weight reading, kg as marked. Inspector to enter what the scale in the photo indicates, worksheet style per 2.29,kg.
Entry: 60,kg
